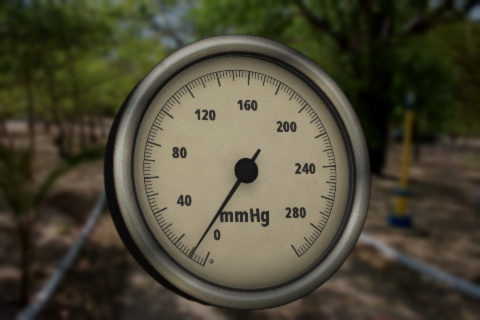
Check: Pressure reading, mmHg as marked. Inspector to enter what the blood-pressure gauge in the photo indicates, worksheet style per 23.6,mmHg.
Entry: 10,mmHg
